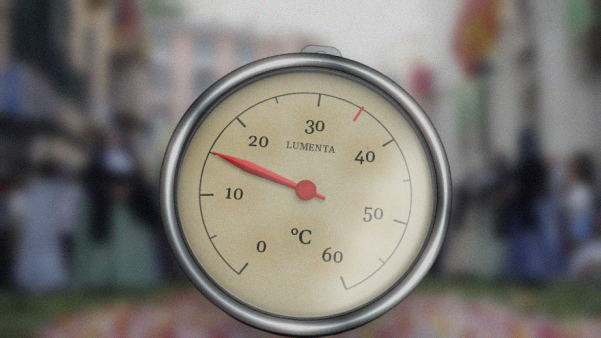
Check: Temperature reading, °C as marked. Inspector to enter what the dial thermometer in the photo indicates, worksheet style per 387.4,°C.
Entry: 15,°C
